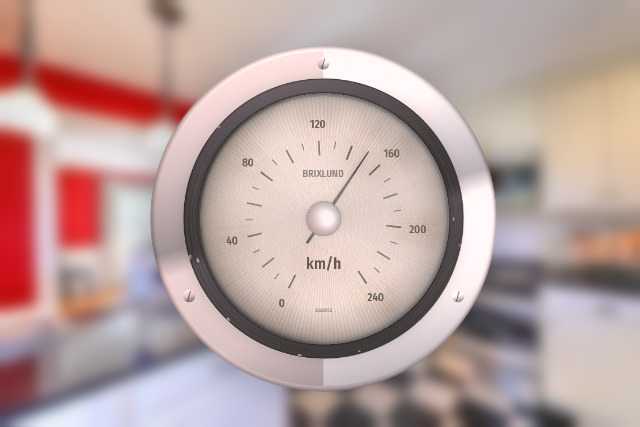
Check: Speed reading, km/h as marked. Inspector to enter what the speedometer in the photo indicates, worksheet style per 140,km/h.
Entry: 150,km/h
